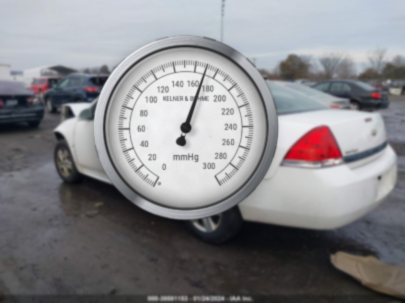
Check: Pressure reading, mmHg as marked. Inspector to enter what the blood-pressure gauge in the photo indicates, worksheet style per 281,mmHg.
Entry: 170,mmHg
